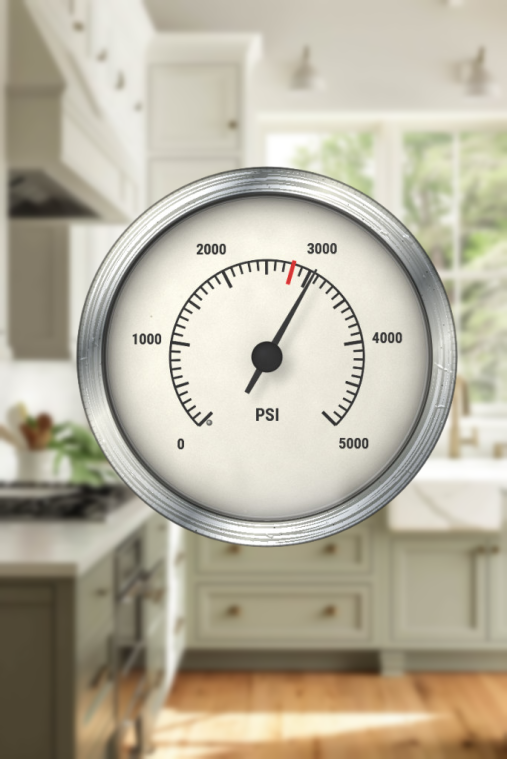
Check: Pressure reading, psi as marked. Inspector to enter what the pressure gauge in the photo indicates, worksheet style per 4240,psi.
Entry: 3050,psi
